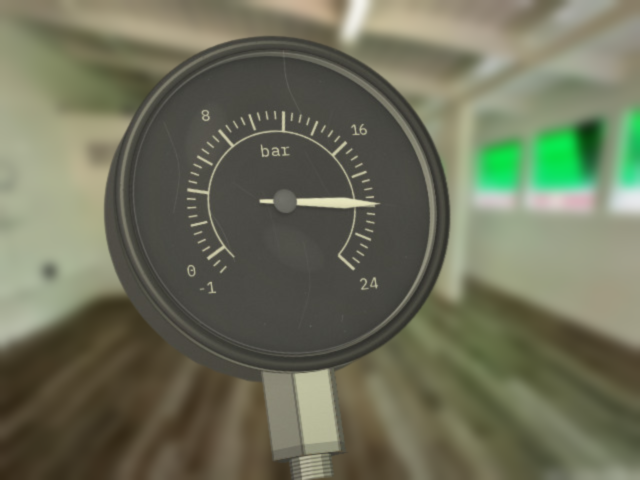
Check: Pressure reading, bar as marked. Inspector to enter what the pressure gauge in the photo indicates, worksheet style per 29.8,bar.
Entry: 20,bar
